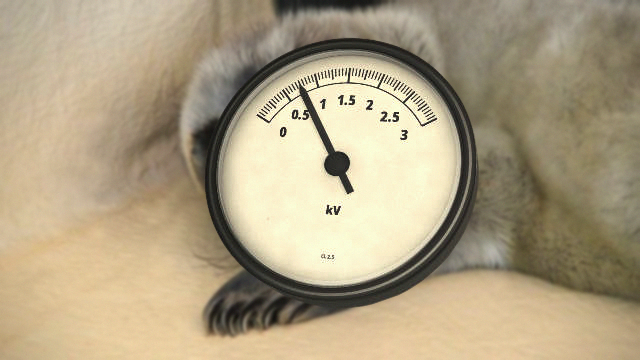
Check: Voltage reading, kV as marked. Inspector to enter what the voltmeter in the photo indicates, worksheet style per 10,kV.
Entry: 0.75,kV
